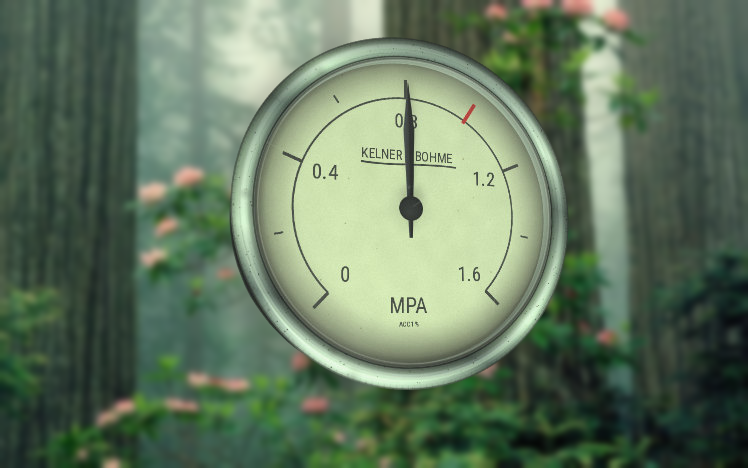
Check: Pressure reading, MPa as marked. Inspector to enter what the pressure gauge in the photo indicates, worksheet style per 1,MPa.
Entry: 0.8,MPa
